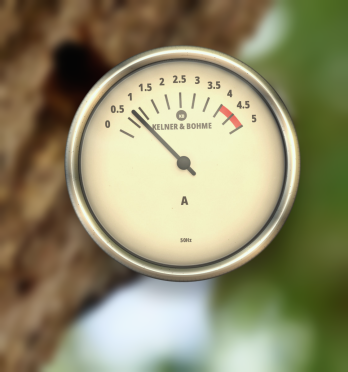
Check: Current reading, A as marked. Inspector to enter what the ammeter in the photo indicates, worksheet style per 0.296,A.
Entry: 0.75,A
